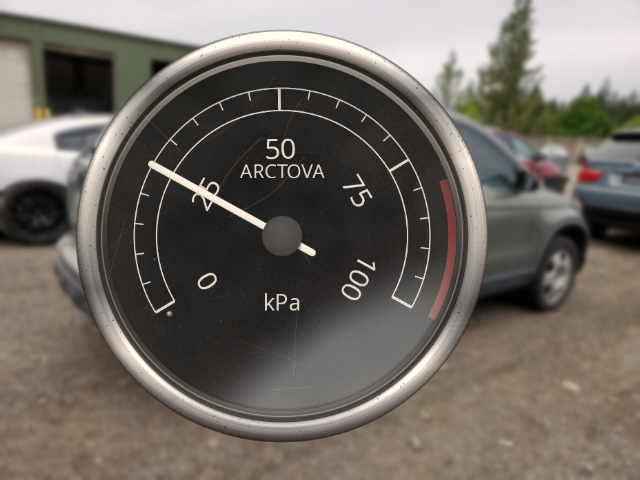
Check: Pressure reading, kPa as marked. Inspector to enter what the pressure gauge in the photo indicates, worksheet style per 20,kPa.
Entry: 25,kPa
